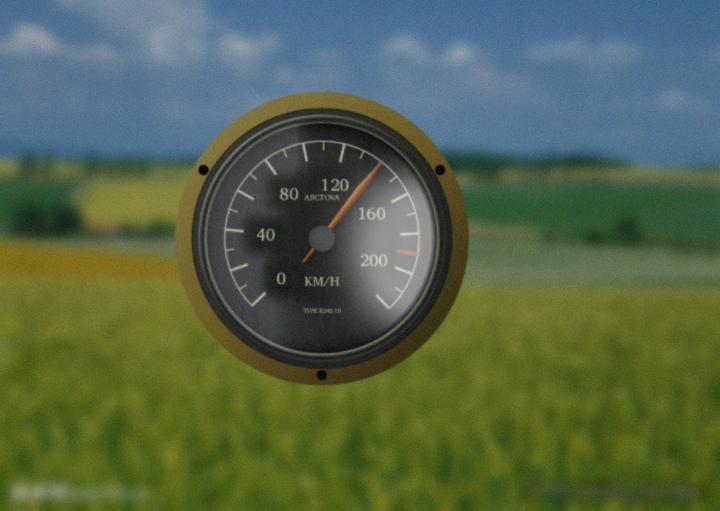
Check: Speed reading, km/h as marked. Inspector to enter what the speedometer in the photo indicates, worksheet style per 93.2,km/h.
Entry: 140,km/h
